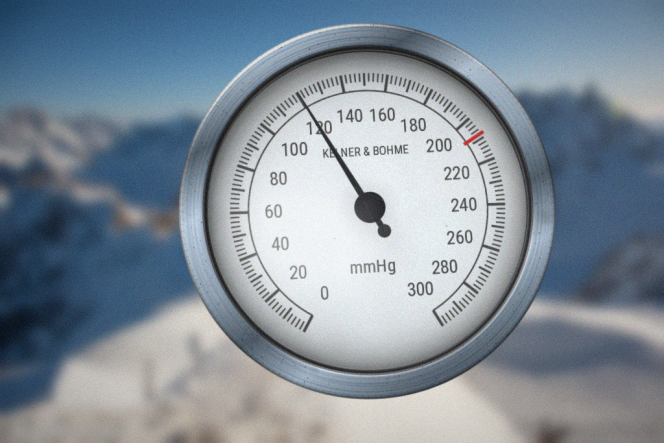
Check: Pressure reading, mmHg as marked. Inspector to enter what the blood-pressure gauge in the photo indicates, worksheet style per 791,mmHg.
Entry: 120,mmHg
